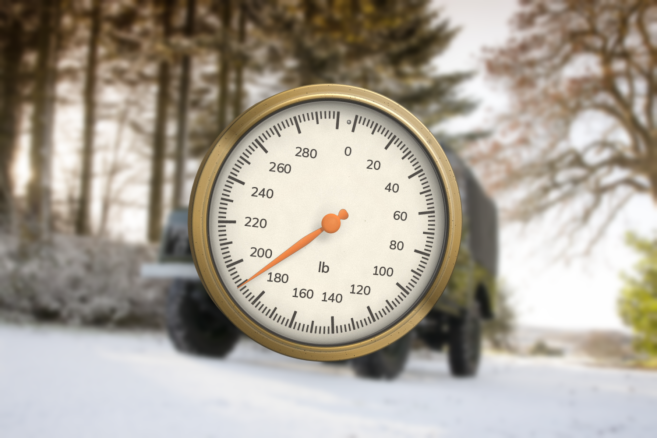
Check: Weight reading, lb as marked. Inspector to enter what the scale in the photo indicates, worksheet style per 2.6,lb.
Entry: 190,lb
